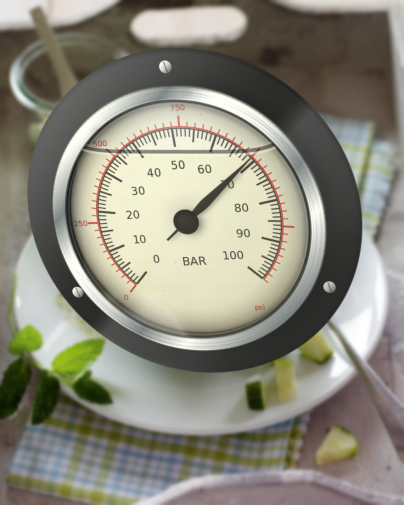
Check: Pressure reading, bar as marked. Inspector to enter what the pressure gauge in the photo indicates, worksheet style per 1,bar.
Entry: 69,bar
